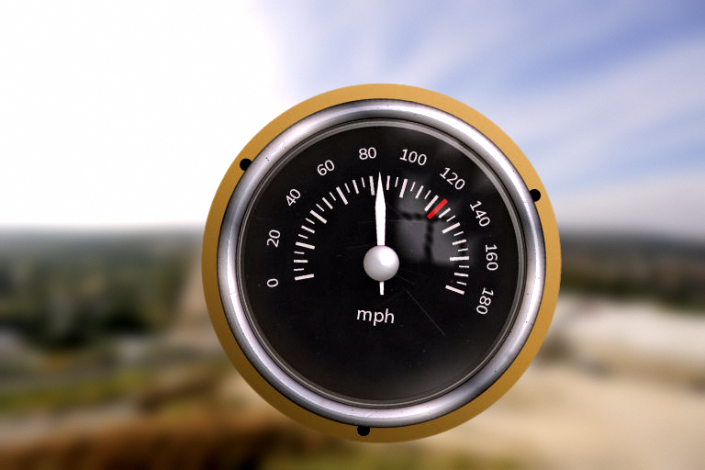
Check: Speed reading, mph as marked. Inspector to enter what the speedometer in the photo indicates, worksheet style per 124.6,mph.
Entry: 85,mph
